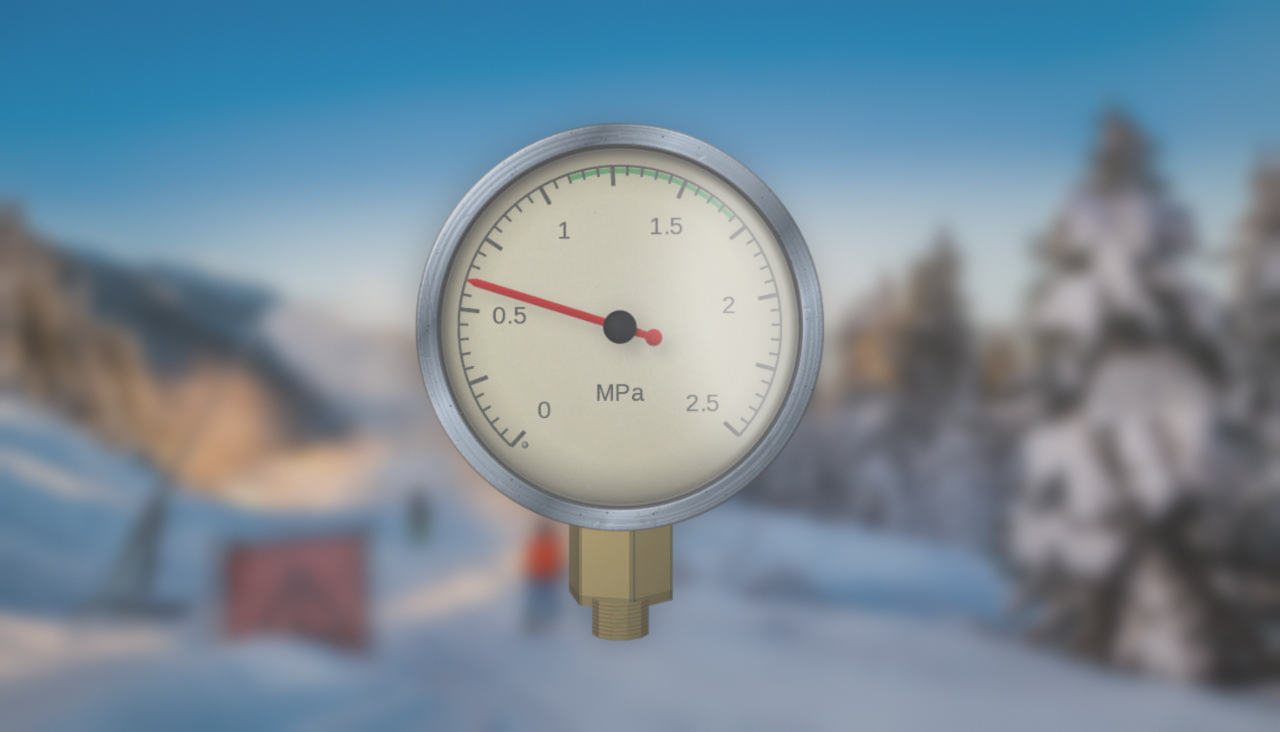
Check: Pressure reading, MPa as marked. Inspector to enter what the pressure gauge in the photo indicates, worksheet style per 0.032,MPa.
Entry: 0.6,MPa
